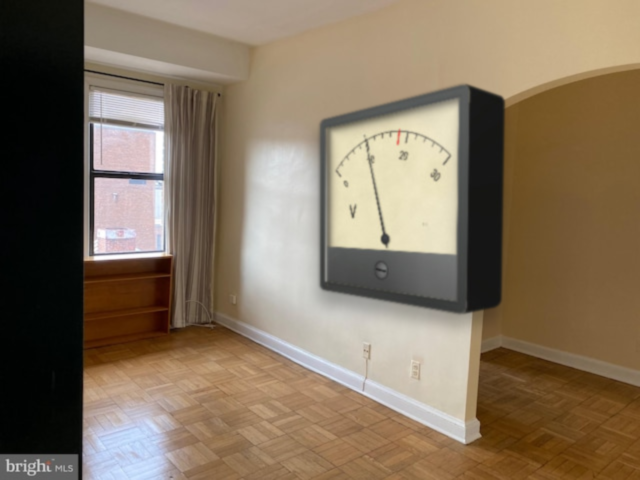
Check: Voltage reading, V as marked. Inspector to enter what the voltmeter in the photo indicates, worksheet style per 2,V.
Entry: 10,V
